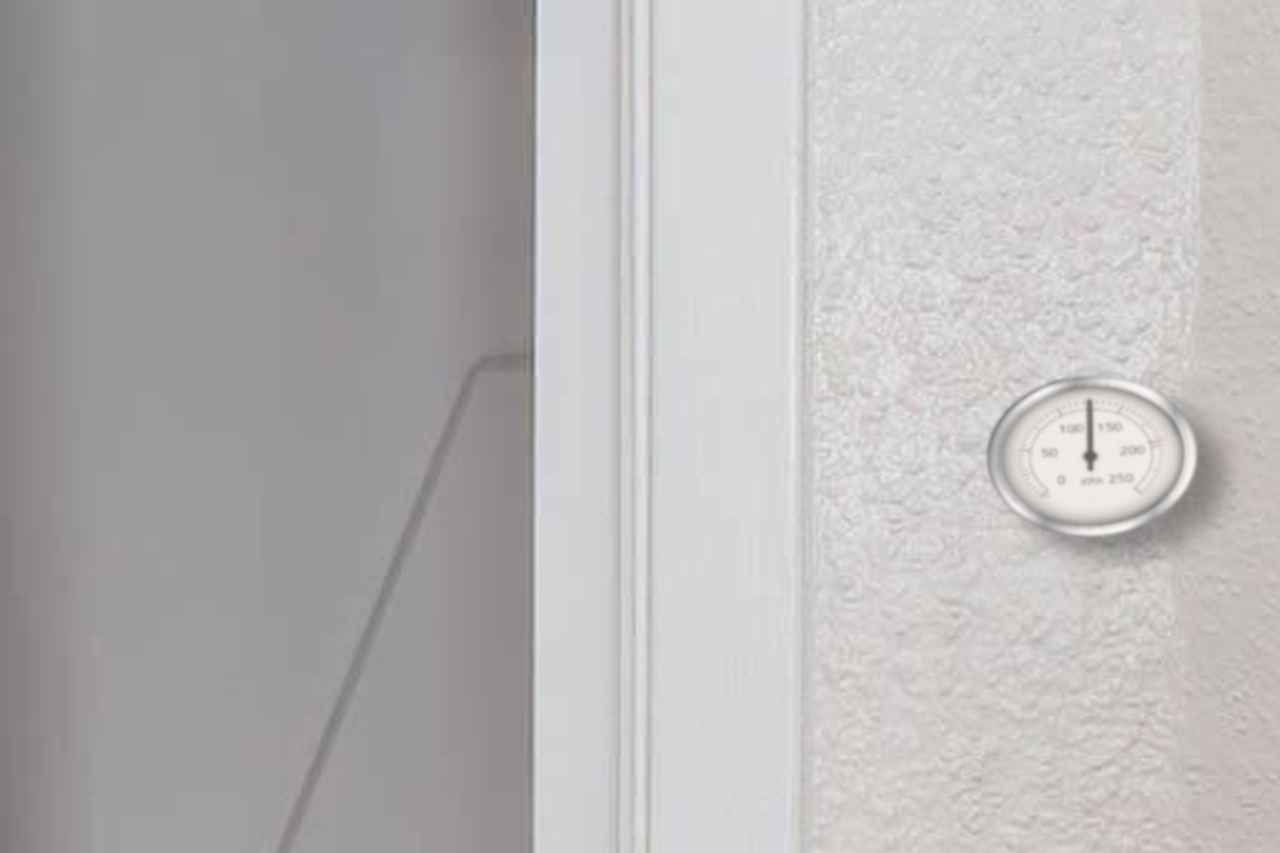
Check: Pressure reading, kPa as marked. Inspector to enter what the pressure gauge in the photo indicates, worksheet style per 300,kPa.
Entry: 125,kPa
